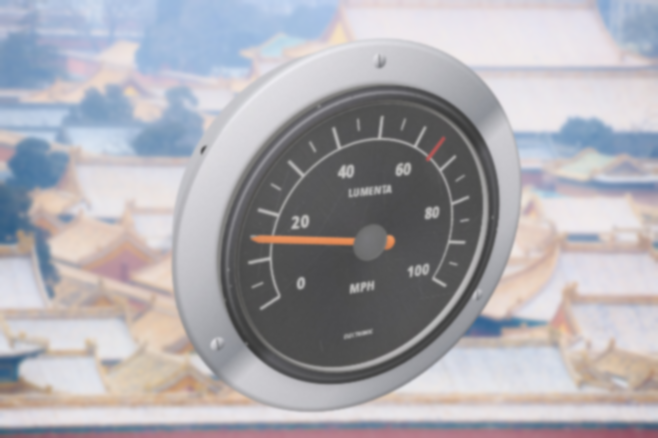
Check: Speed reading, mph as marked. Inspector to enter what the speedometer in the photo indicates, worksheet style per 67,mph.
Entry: 15,mph
